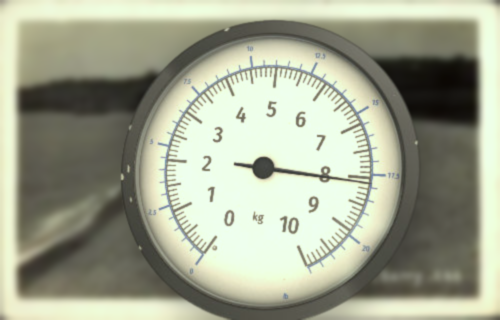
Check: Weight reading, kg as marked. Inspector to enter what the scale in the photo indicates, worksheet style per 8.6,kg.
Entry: 8.1,kg
